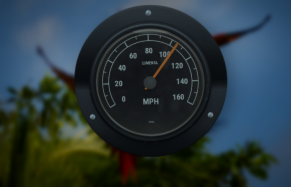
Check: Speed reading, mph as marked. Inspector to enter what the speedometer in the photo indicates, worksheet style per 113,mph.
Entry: 105,mph
